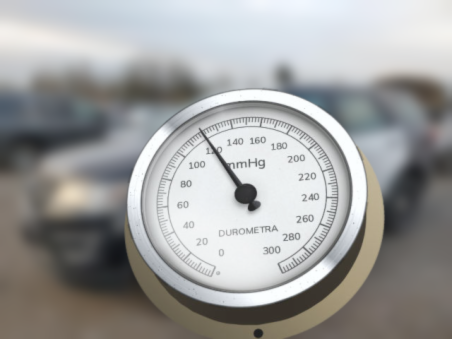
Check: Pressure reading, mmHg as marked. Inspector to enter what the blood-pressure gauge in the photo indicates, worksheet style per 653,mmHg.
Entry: 120,mmHg
